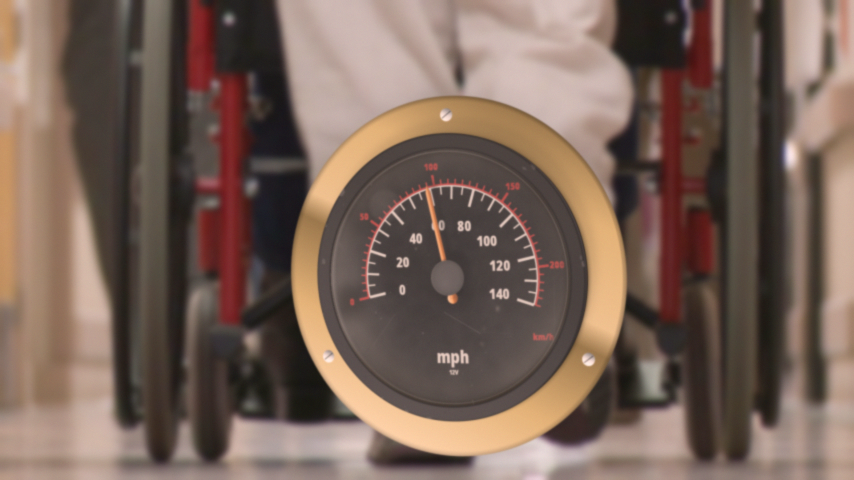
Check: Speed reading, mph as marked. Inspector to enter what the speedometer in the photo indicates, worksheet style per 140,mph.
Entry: 60,mph
